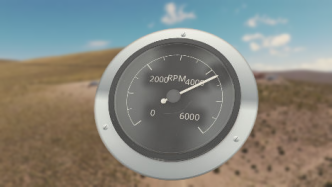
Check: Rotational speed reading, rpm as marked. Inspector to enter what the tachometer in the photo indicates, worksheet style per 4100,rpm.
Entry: 4250,rpm
